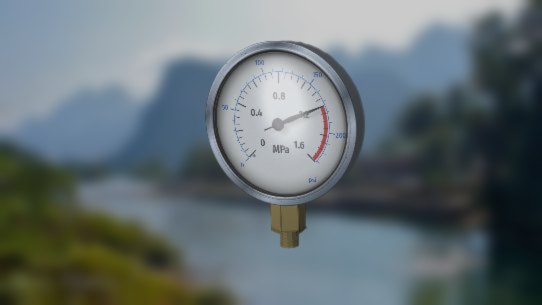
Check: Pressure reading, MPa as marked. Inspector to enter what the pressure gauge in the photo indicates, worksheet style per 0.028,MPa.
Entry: 1.2,MPa
